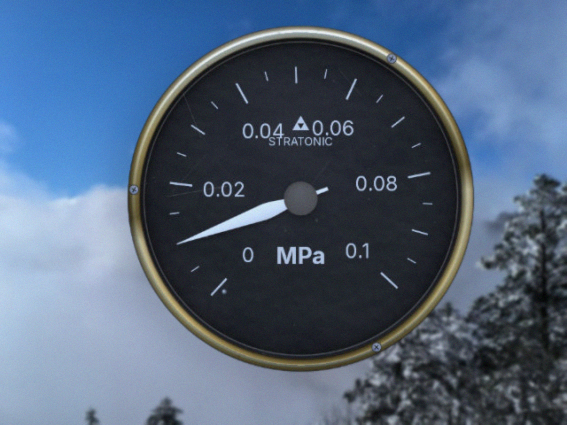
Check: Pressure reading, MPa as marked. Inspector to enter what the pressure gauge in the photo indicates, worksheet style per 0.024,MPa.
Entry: 0.01,MPa
